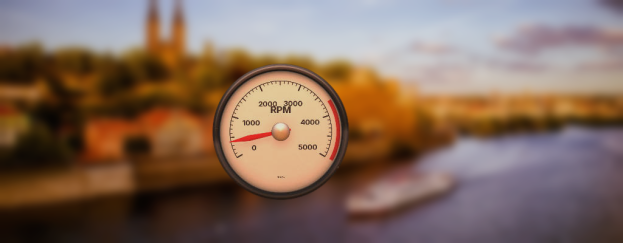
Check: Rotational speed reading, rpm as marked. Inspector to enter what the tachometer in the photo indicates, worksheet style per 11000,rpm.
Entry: 400,rpm
